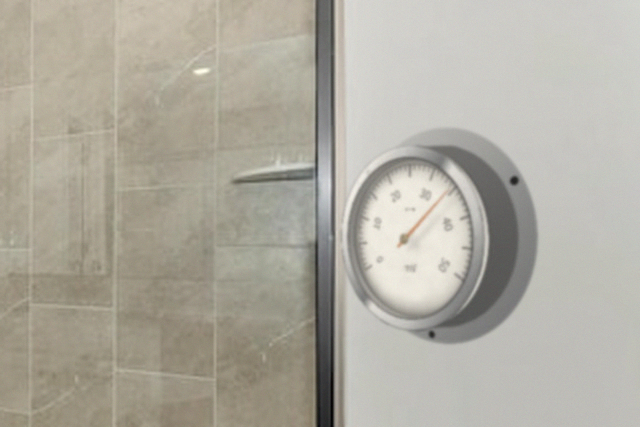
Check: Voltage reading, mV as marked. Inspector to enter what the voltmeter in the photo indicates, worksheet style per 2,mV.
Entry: 35,mV
